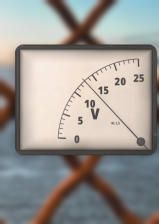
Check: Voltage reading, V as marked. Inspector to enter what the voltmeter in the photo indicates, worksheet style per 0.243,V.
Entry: 13,V
